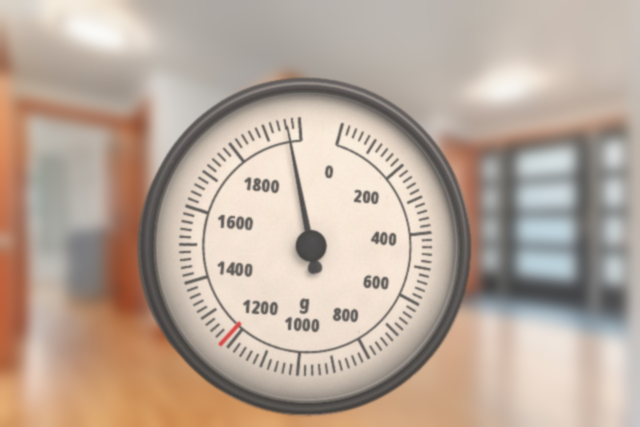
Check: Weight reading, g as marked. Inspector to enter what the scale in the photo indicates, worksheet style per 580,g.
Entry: 1960,g
